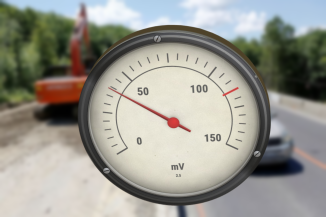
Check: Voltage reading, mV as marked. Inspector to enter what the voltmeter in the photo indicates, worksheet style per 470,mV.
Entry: 40,mV
